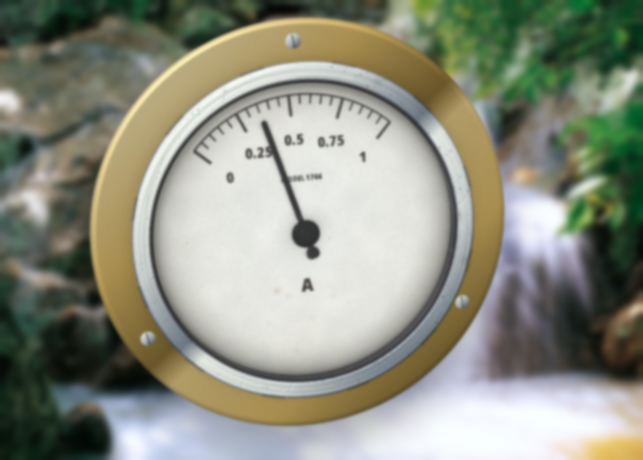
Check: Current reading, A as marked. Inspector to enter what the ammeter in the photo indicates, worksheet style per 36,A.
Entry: 0.35,A
